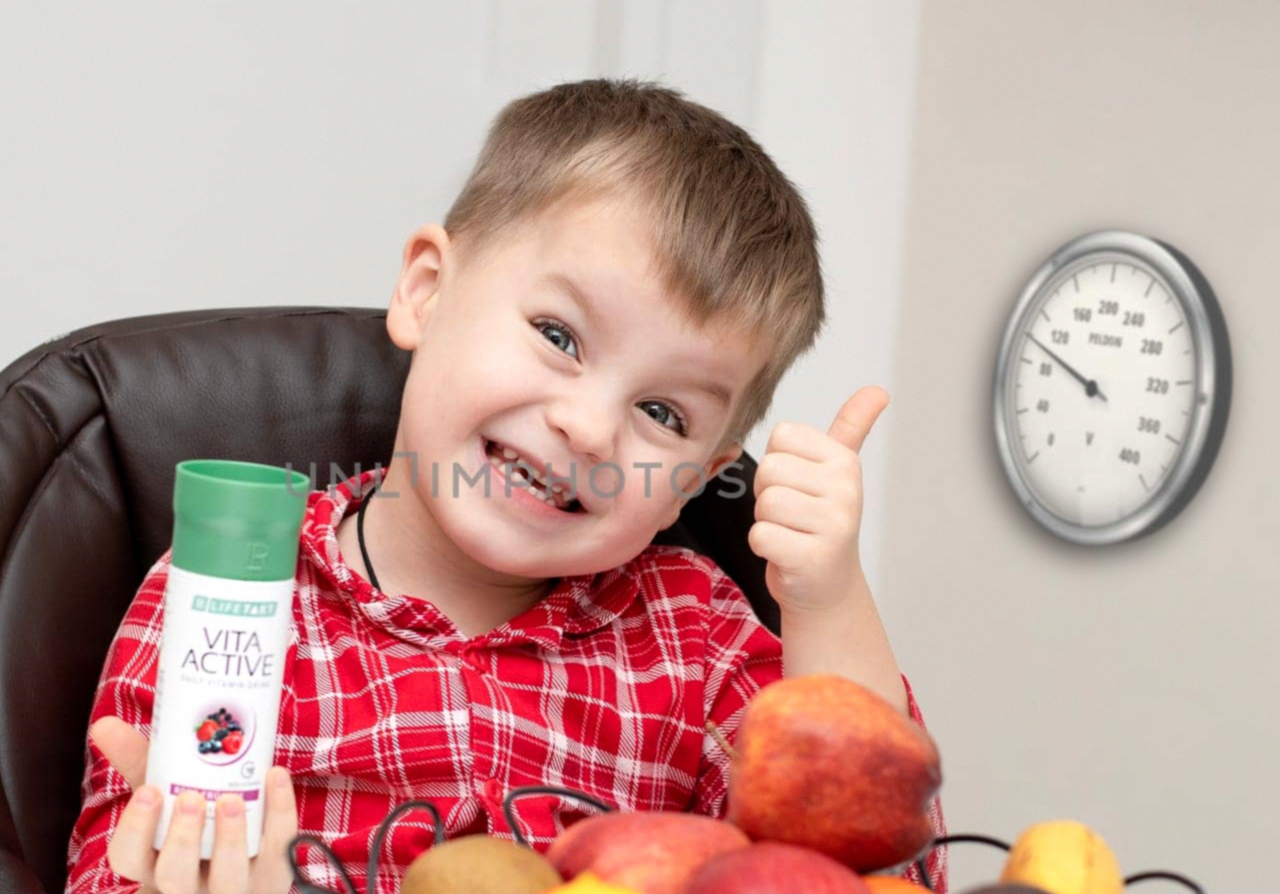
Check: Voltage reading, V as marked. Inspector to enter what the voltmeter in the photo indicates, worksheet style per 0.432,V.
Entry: 100,V
